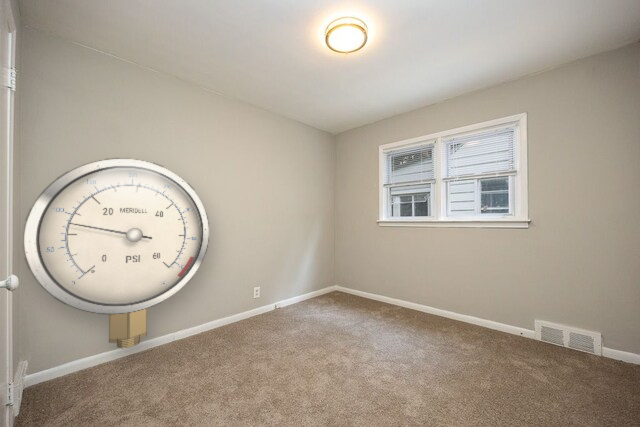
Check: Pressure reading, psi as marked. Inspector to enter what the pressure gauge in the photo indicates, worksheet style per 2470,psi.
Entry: 12.5,psi
